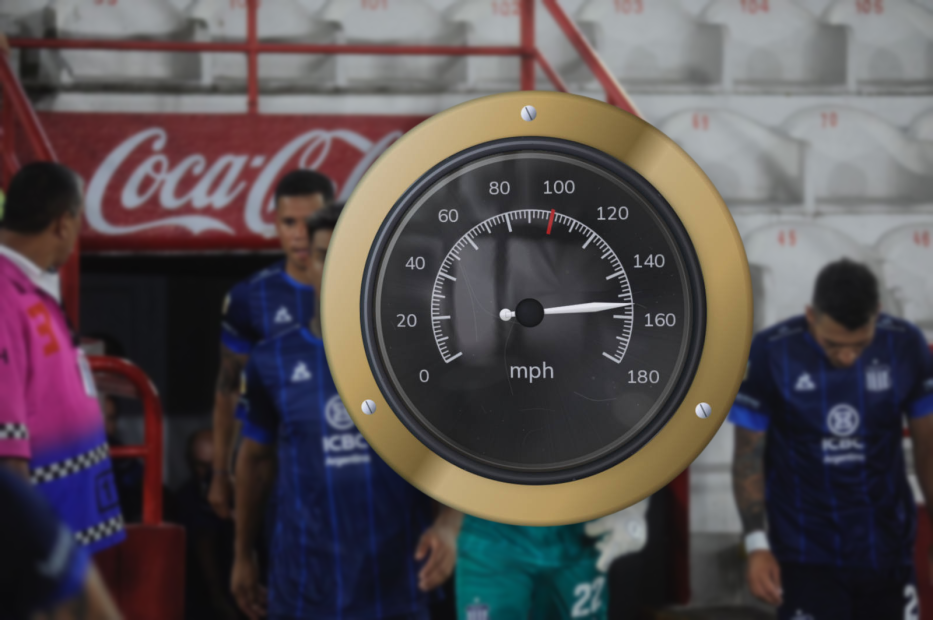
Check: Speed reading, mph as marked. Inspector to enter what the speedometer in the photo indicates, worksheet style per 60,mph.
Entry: 154,mph
